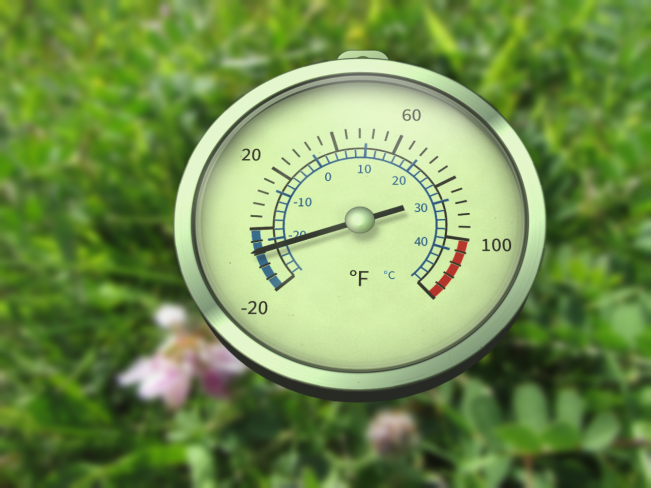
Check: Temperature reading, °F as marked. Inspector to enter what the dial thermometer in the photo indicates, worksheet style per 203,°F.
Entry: -8,°F
